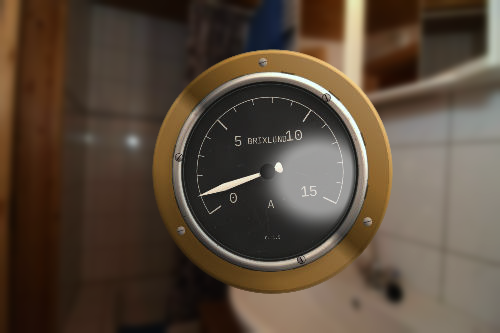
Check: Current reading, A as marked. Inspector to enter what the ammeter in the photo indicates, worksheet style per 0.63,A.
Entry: 1,A
